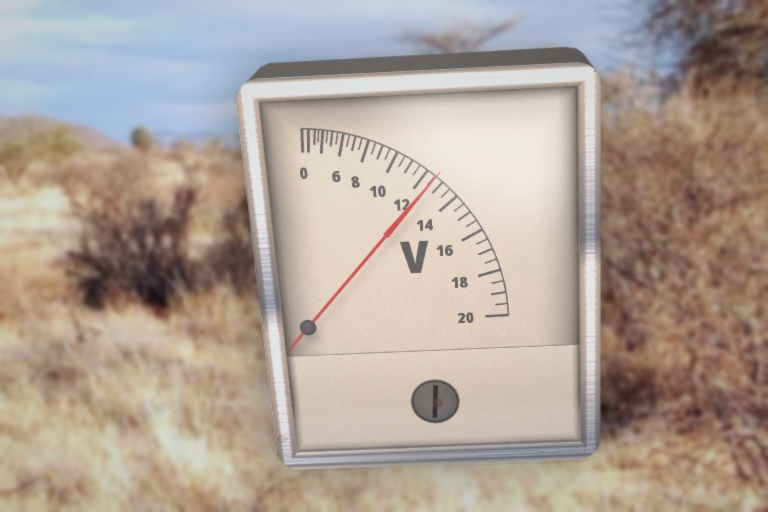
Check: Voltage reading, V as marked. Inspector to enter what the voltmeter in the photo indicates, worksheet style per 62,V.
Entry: 12.5,V
